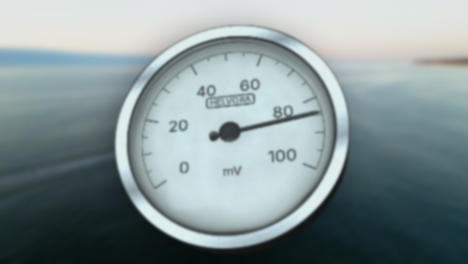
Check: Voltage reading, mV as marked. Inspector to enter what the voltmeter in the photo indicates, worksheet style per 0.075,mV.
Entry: 85,mV
